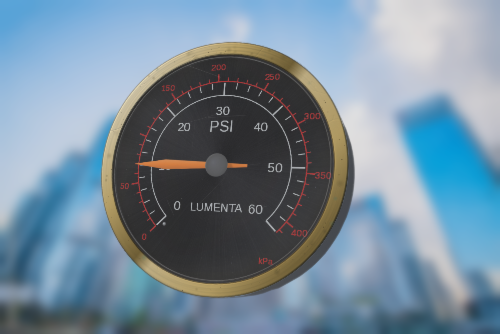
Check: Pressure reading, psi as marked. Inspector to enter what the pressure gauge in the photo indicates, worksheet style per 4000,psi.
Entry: 10,psi
